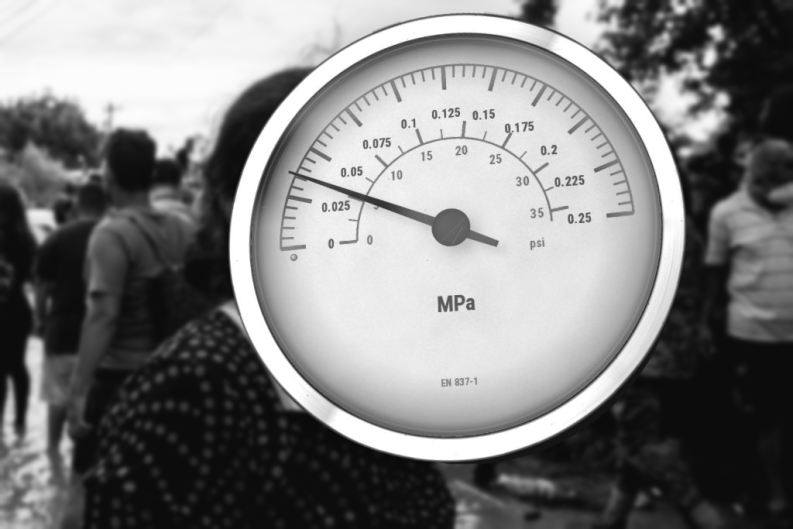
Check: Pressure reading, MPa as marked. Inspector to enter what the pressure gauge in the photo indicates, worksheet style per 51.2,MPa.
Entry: 0.035,MPa
